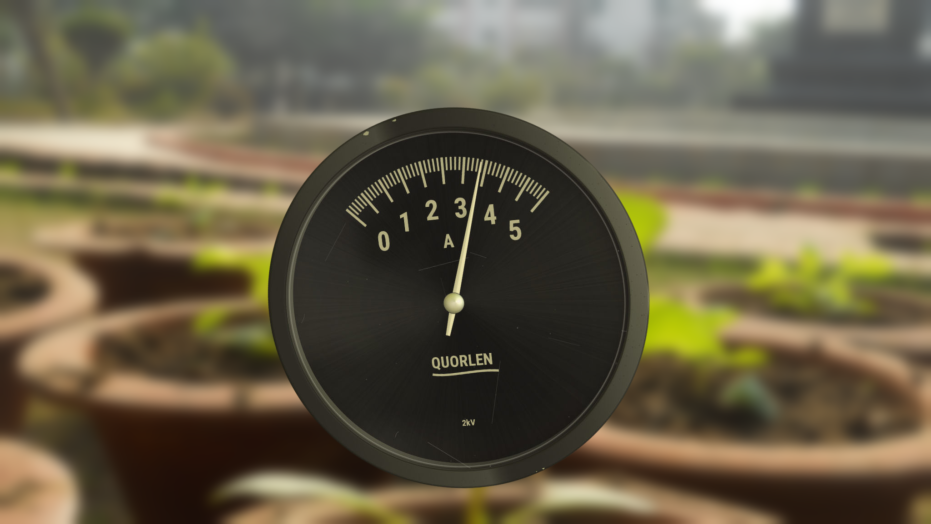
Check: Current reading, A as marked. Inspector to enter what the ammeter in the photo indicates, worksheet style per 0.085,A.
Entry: 3.4,A
